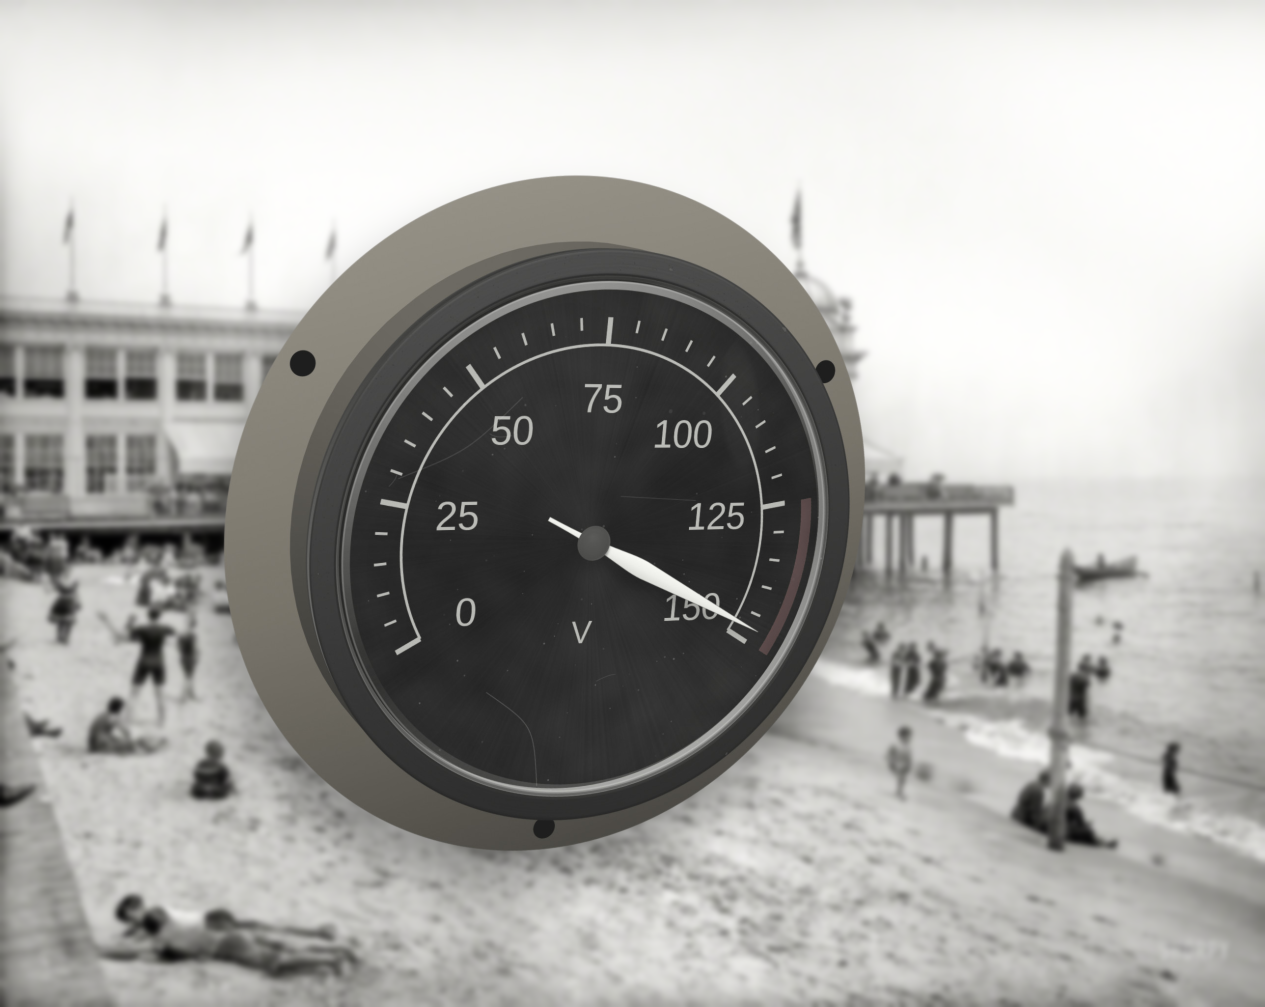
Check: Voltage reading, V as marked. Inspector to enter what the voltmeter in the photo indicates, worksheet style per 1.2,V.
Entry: 147.5,V
